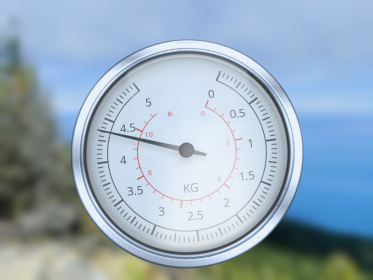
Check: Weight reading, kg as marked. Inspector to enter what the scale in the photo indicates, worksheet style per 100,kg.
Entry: 4.35,kg
